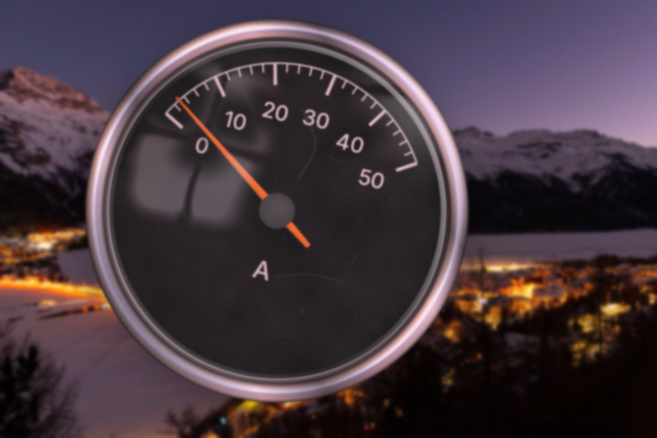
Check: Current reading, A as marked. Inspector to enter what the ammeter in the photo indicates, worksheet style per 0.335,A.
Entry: 3,A
